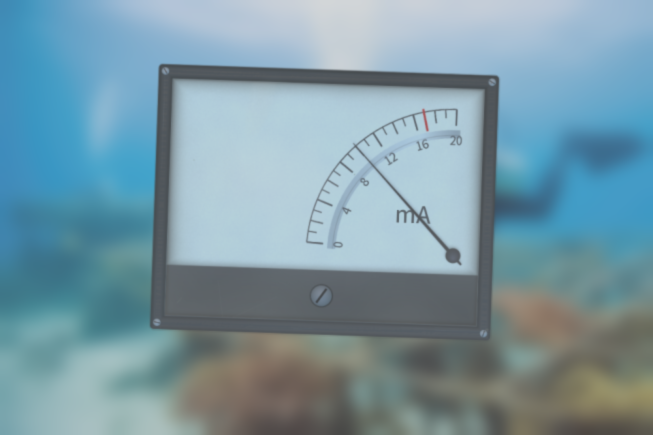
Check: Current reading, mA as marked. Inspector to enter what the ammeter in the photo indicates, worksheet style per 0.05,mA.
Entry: 10,mA
